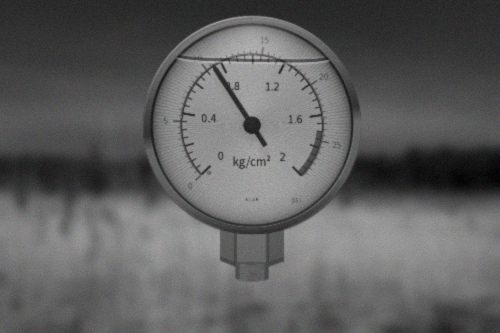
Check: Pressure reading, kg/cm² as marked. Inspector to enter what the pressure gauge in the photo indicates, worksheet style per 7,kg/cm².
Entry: 0.75,kg/cm²
